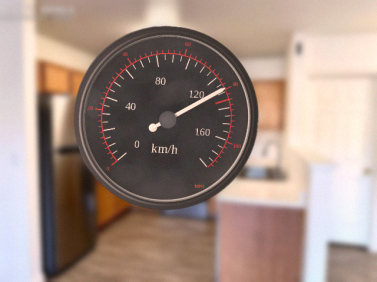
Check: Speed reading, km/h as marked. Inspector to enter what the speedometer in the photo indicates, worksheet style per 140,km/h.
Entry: 127.5,km/h
